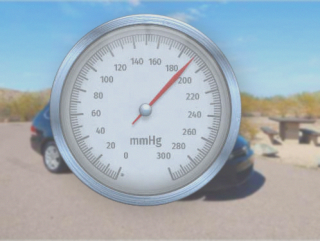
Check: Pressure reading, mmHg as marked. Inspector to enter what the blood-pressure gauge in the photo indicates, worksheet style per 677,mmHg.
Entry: 190,mmHg
